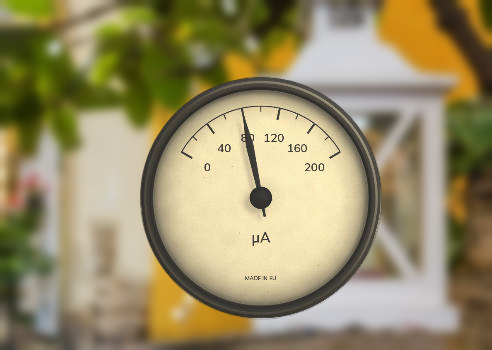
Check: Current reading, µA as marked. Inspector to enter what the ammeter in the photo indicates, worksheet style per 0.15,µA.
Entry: 80,µA
